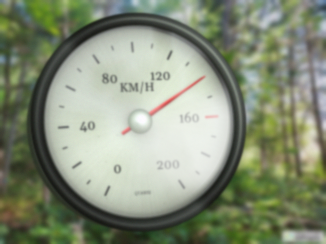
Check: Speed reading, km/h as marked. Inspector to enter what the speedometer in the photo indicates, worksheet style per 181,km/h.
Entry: 140,km/h
